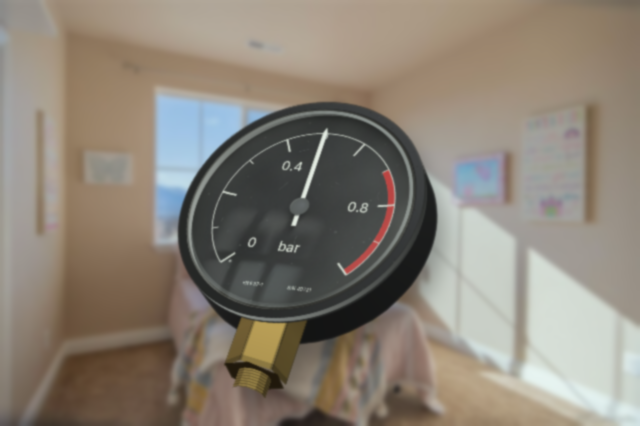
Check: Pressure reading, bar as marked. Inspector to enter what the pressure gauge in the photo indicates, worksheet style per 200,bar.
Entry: 0.5,bar
